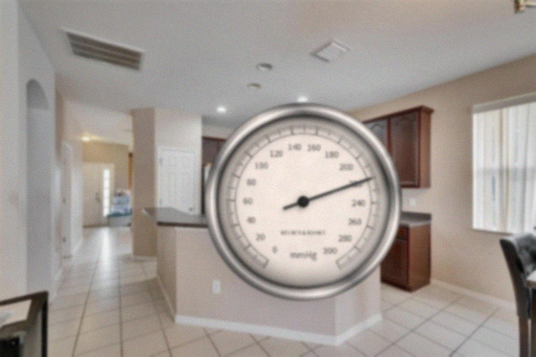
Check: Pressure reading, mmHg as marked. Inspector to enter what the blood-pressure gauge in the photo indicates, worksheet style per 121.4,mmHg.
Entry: 220,mmHg
